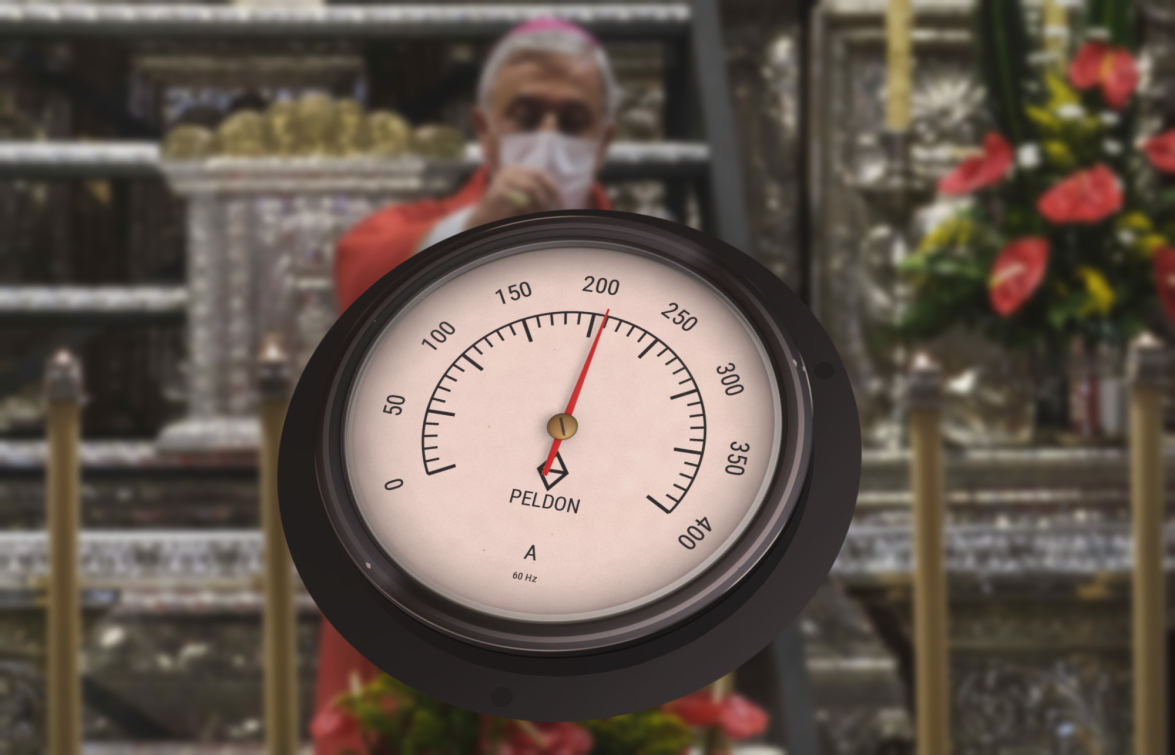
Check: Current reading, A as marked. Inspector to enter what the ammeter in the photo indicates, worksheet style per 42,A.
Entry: 210,A
